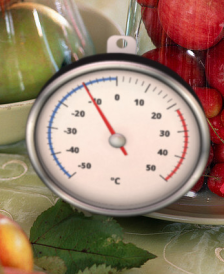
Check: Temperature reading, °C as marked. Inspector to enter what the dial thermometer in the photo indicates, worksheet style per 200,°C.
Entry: -10,°C
